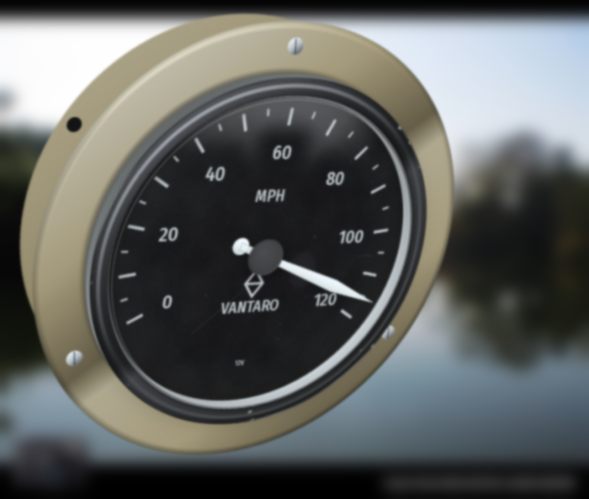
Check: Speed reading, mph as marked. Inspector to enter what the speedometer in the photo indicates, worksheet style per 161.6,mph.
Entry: 115,mph
